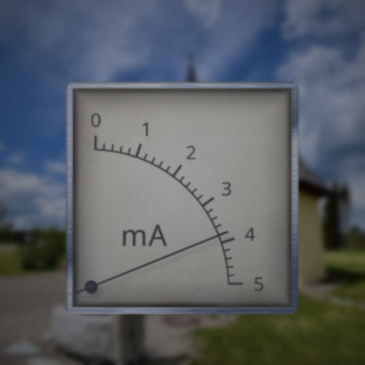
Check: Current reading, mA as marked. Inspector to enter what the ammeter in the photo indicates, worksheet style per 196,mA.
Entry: 3.8,mA
